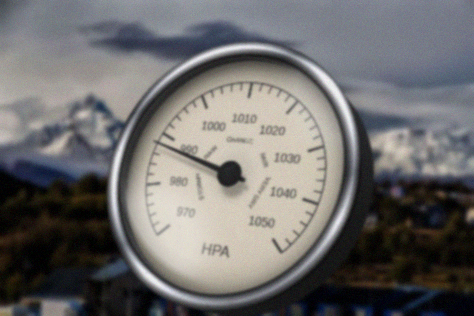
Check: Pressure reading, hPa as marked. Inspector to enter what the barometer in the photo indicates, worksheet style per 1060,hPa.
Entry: 988,hPa
